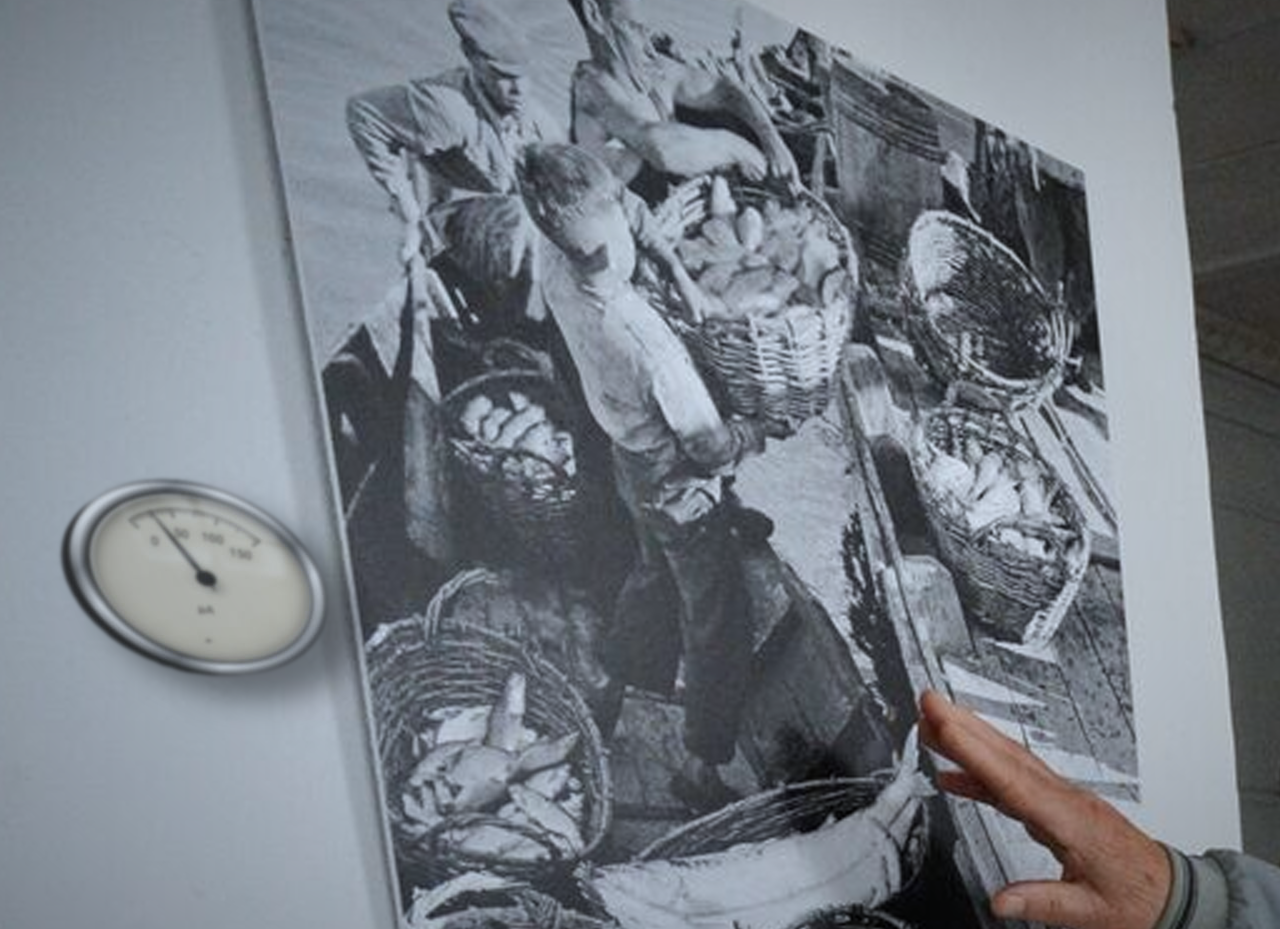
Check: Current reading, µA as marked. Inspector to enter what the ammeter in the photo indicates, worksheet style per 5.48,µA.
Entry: 25,µA
